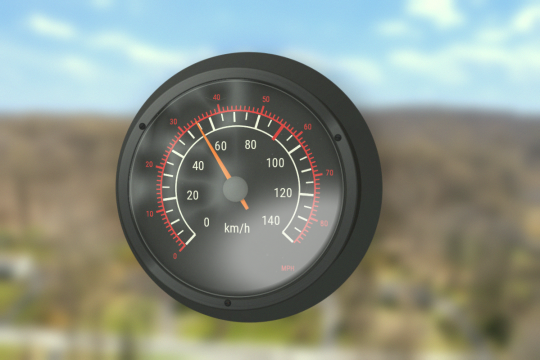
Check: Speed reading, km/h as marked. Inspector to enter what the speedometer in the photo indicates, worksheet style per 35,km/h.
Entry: 55,km/h
